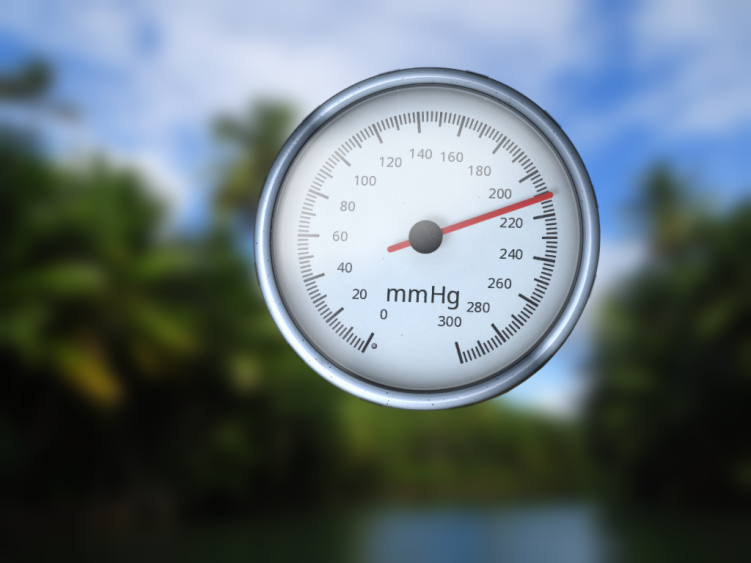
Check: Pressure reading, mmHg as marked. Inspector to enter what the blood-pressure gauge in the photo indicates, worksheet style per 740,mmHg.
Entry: 212,mmHg
